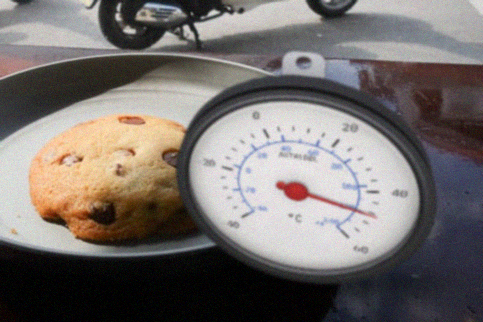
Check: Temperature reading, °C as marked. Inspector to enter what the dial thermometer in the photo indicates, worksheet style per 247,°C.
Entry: 48,°C
